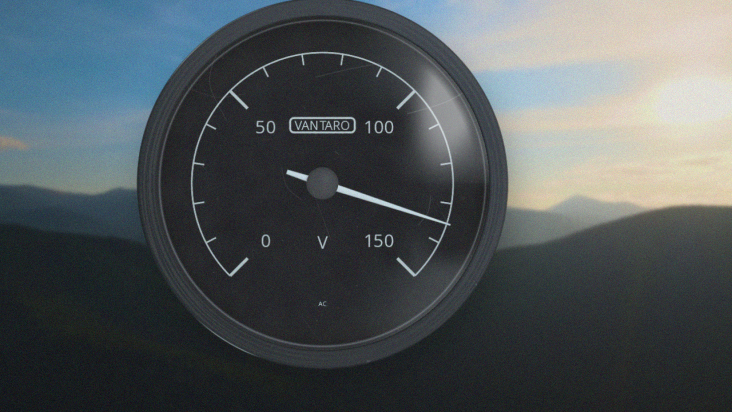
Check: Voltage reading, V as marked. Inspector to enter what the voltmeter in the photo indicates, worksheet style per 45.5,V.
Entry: 135,V
